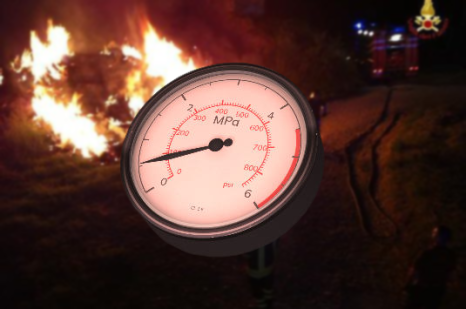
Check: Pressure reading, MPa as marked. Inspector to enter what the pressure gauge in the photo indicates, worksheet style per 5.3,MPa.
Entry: 0.5,MPa
